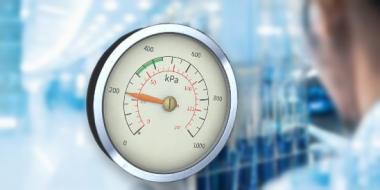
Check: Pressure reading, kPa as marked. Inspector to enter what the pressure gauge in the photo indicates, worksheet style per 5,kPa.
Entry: 200,kPa
